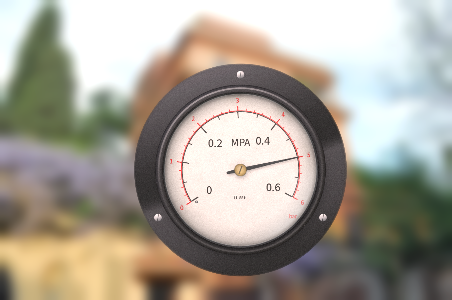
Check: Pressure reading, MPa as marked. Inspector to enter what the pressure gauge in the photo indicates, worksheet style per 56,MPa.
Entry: 0.5,MPa
